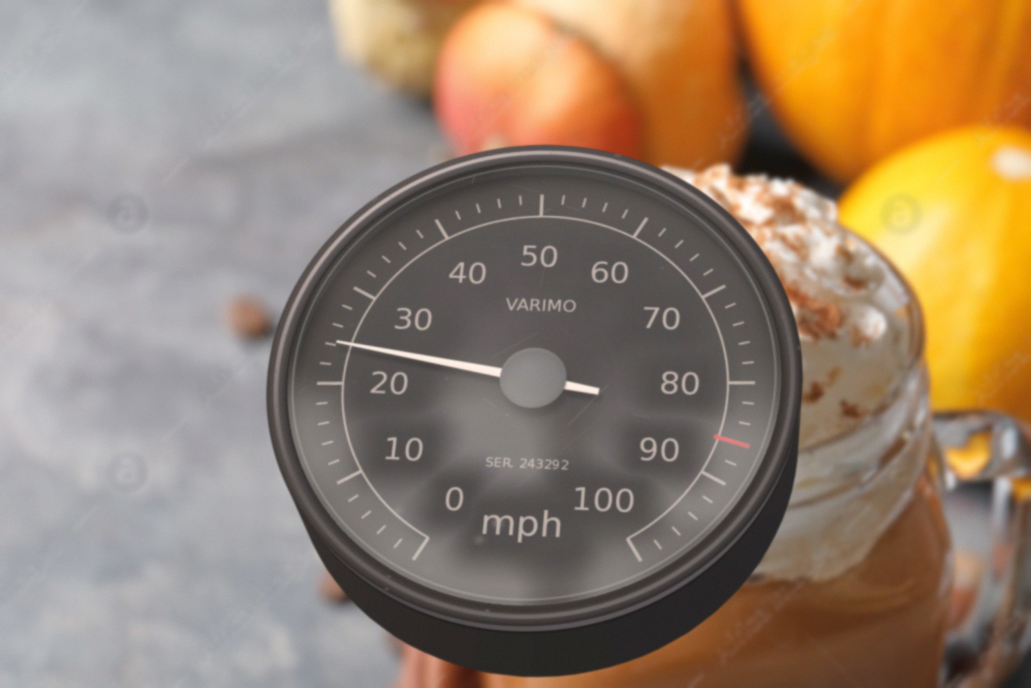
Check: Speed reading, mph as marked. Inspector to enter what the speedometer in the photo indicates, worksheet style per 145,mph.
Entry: 24,mph
